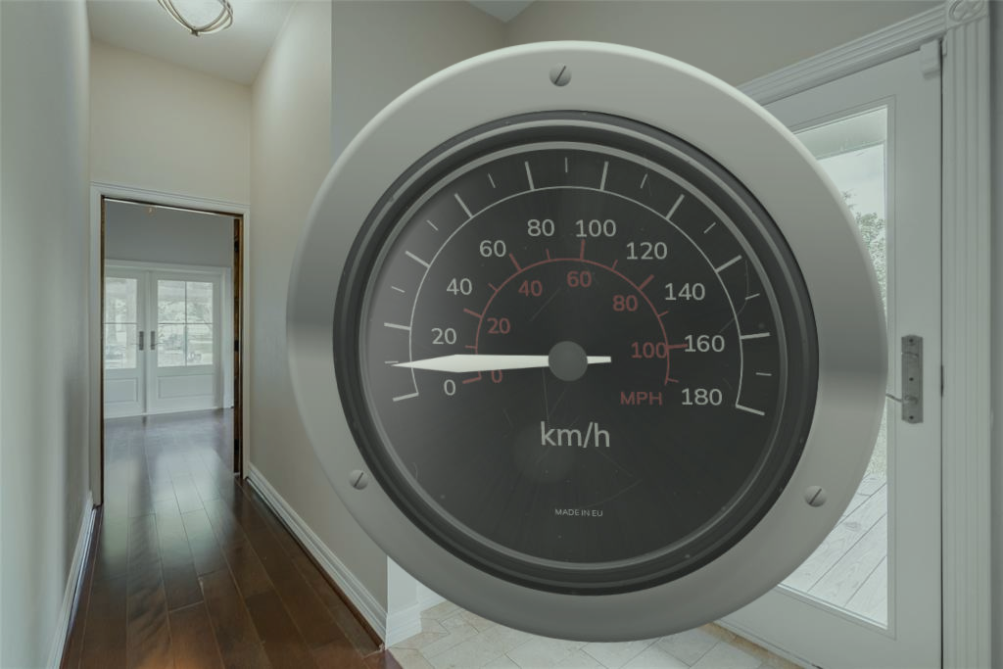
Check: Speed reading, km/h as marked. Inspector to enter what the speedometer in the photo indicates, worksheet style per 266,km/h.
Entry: 10,km/h
